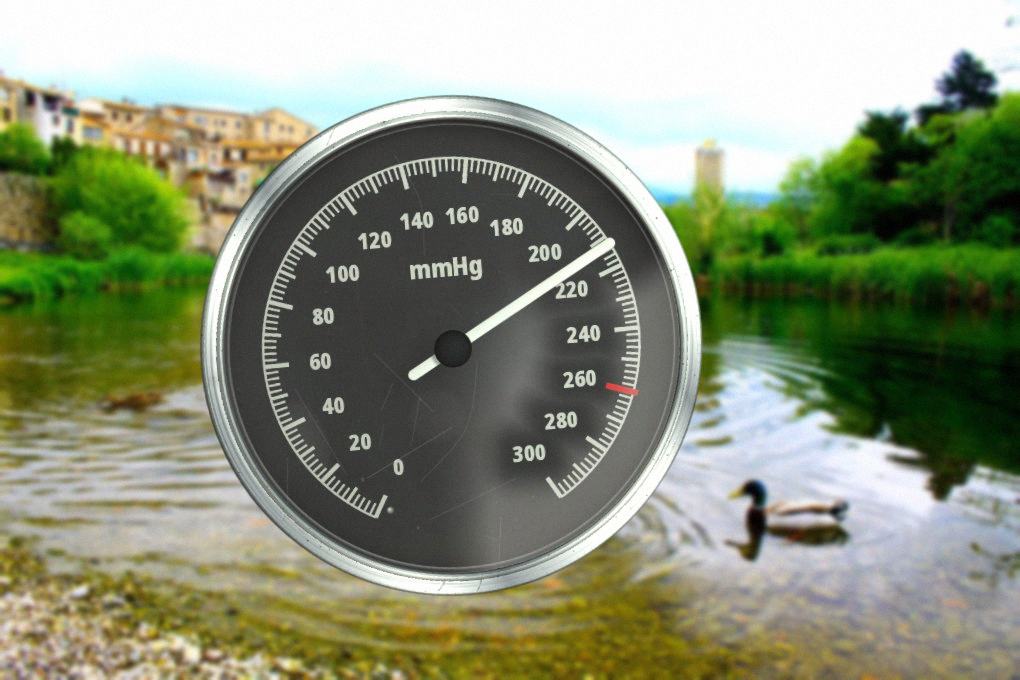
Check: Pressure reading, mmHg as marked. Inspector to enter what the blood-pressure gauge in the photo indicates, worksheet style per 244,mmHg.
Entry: 212,mmHg
